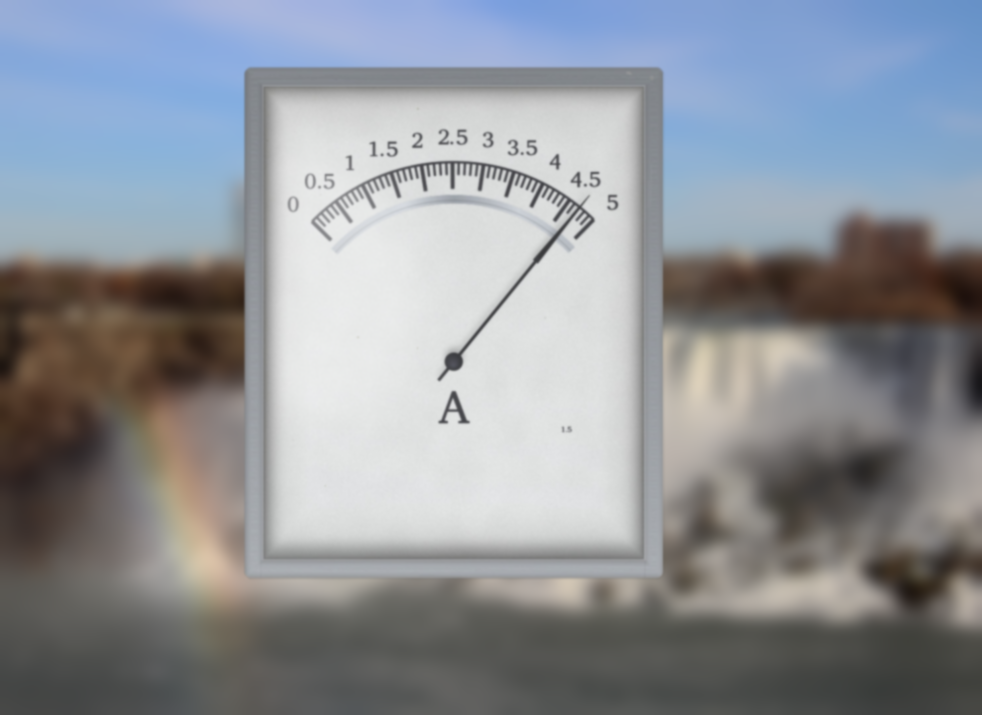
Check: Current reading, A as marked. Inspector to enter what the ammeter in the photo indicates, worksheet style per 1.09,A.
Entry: 4.7,A
